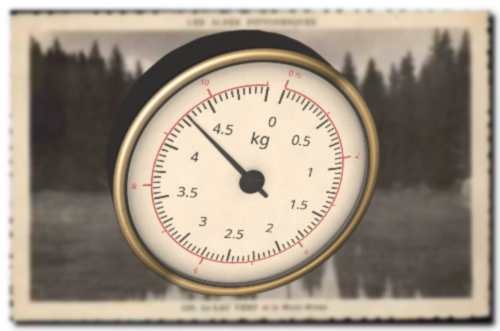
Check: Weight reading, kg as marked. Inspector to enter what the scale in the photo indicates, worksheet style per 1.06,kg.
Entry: 4.3,kg
